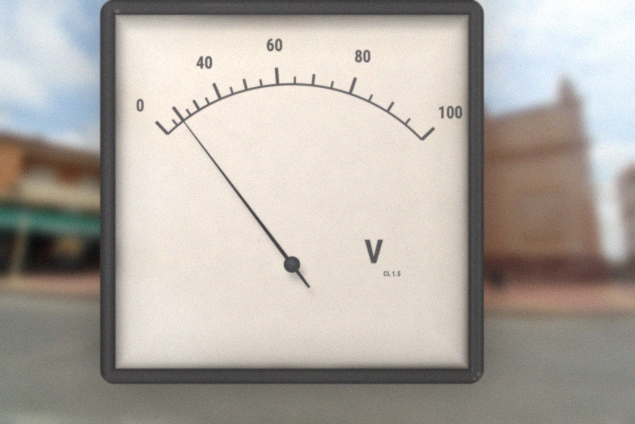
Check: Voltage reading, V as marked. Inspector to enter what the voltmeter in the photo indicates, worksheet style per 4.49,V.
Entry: 20,V
